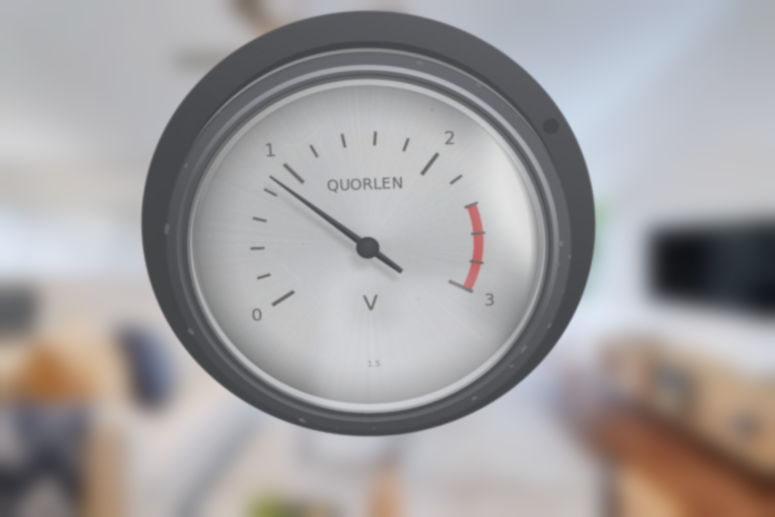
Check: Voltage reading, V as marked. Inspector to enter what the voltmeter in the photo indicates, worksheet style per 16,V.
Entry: 0.9,V
